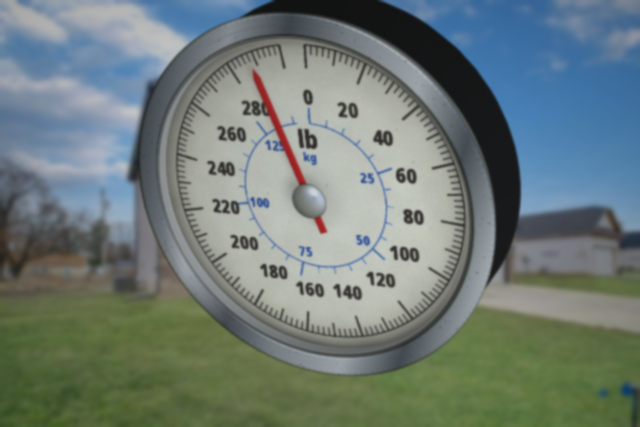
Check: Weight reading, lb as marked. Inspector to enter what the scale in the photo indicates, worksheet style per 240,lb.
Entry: 290,lb
